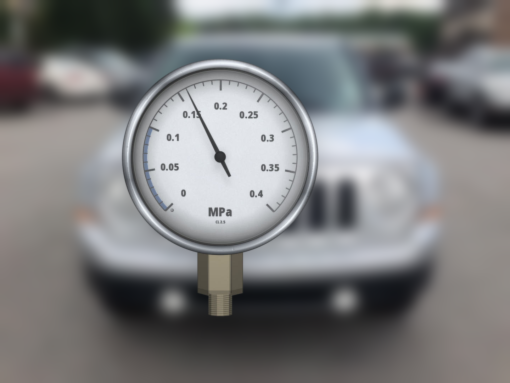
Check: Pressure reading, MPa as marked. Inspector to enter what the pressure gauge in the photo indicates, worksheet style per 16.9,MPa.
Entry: 0.16,MPa
